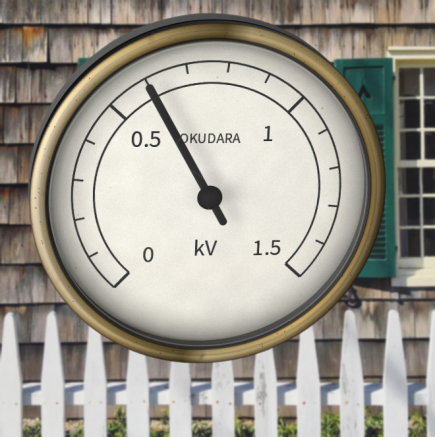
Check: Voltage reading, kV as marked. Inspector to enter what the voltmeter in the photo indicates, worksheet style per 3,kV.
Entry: 0.6,kV
